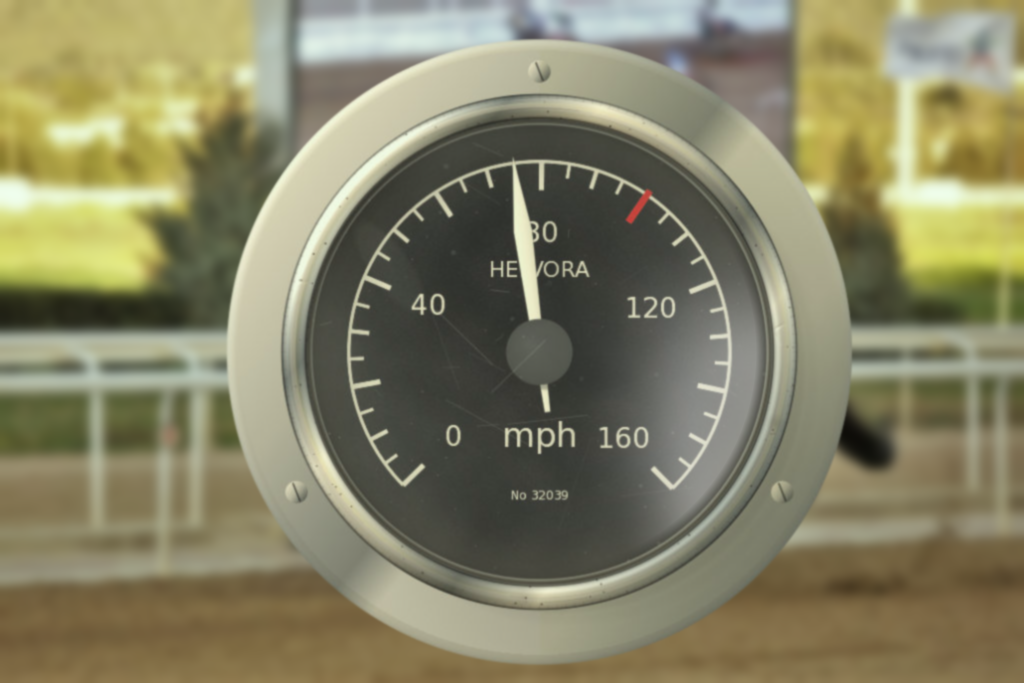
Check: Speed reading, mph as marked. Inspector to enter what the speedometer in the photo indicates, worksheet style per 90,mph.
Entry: 75,mph
